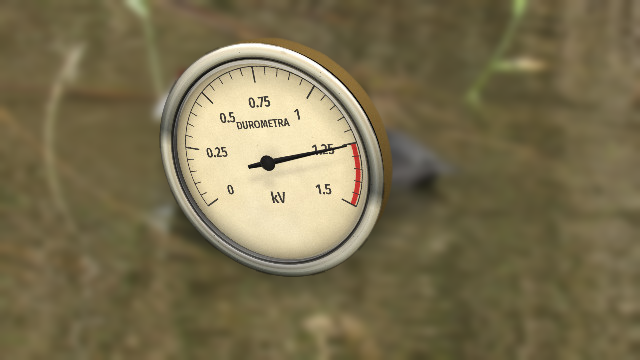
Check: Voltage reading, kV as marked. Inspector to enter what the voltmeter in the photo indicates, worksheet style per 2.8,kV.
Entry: 1.25,kV
